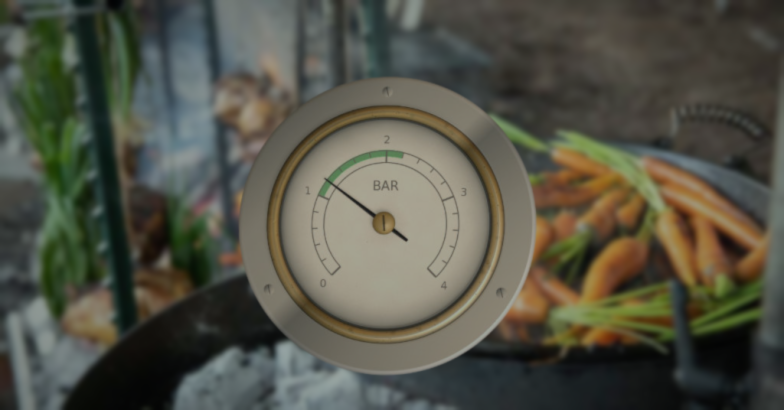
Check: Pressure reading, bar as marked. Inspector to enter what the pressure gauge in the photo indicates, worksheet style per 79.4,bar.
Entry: 1.2,bar
